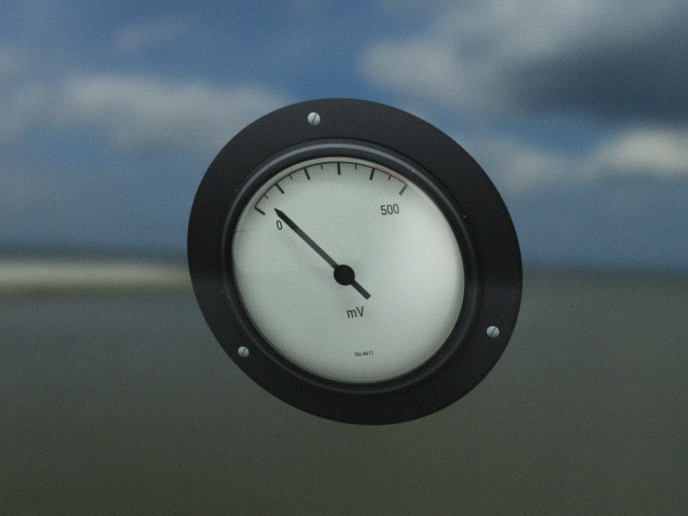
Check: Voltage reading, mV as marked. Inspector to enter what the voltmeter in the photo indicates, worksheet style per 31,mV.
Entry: 50,mV
